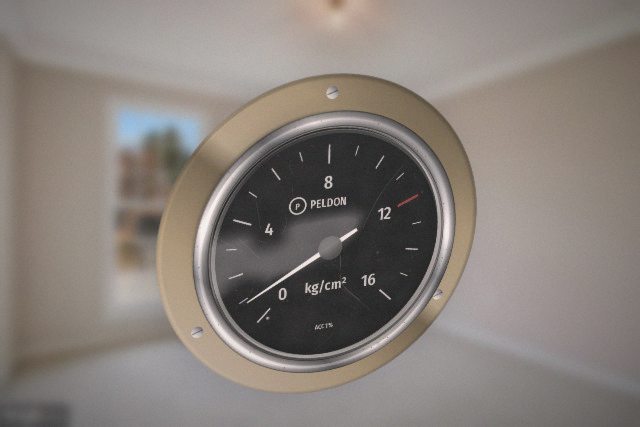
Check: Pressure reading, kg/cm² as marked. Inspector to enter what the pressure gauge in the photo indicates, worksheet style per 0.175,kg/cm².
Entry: 1,kg/cm²
